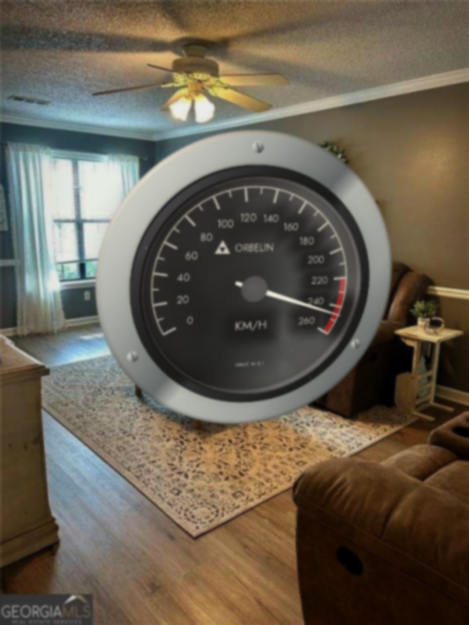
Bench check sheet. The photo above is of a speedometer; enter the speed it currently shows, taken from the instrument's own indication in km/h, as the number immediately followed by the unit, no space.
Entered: 245km/h
